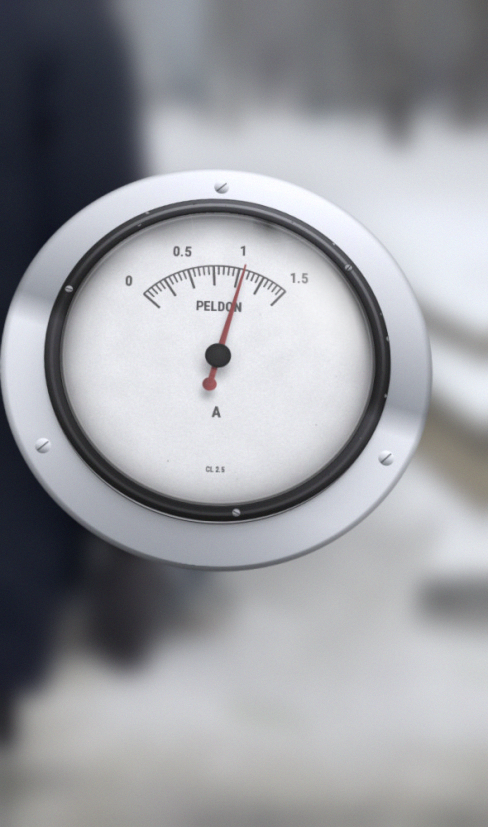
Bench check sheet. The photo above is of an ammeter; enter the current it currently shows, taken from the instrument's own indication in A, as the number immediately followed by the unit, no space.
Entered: 1.05A
